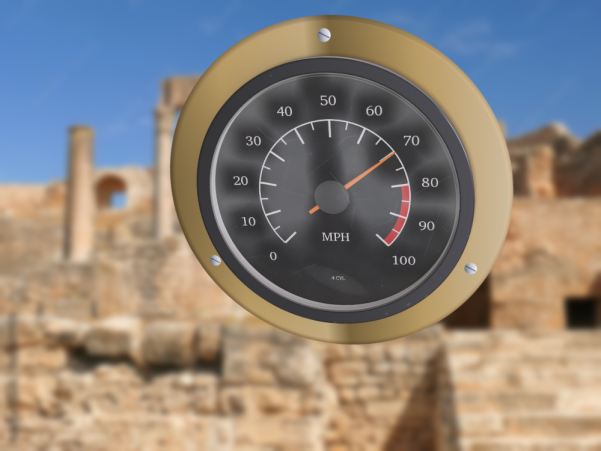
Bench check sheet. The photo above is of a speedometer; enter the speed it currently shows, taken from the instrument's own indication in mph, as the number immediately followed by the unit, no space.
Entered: 70mph
